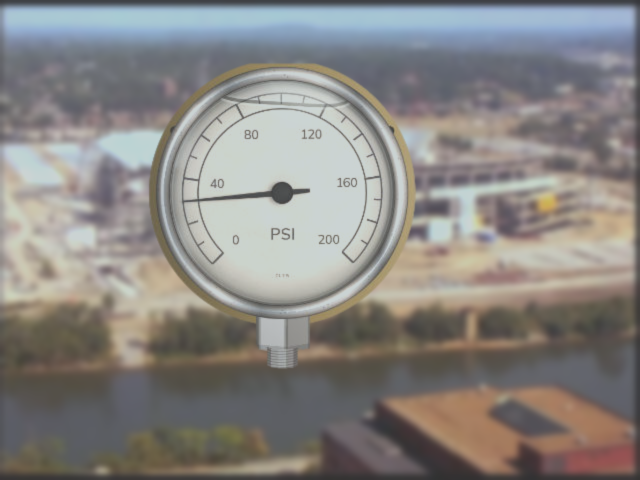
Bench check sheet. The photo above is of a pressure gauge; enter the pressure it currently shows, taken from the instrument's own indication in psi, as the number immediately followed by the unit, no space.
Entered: 30psi
